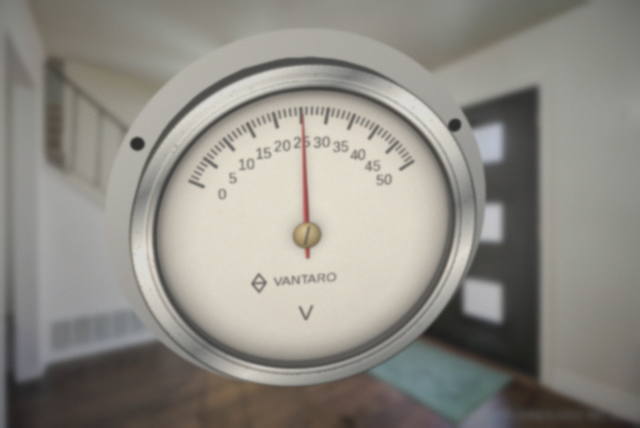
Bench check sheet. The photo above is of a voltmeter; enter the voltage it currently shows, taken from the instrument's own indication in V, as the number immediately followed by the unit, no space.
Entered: 25V
